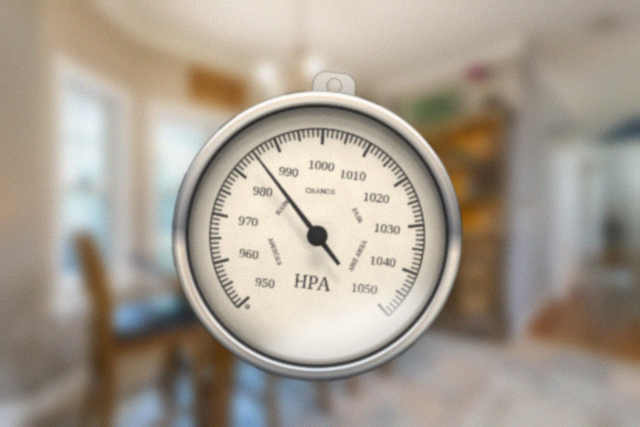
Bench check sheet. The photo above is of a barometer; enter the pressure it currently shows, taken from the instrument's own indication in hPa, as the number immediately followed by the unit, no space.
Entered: 985hPa
